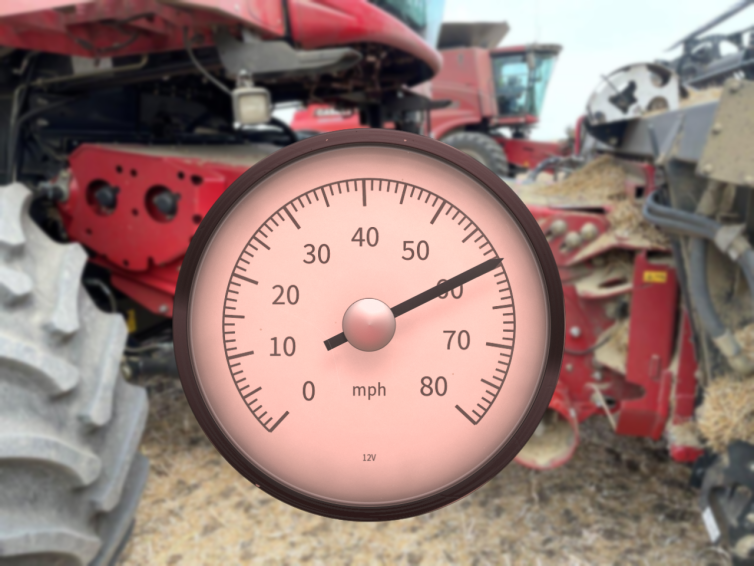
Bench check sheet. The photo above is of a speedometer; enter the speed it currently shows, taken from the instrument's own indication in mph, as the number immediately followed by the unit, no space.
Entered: 59.5mph
